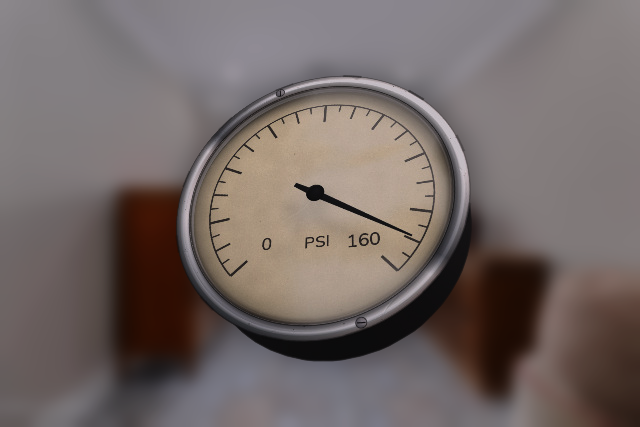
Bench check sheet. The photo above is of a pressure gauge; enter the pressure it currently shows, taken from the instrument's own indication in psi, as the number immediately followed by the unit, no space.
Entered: 150psi
